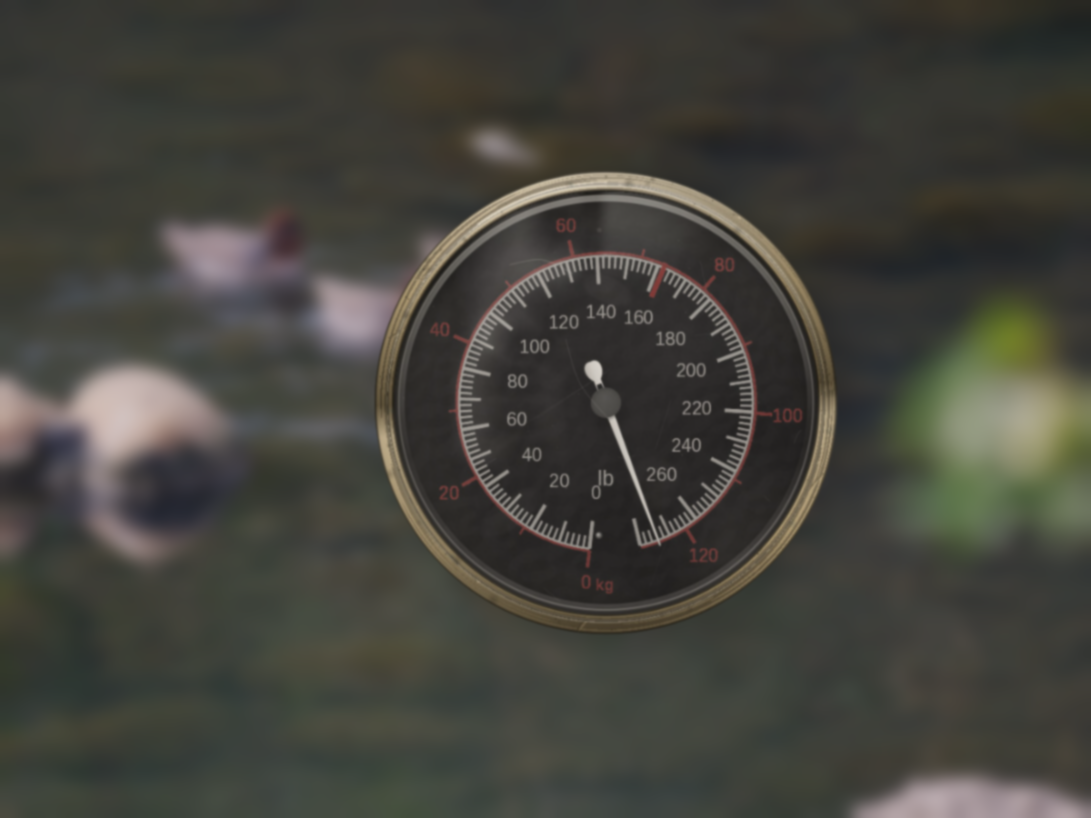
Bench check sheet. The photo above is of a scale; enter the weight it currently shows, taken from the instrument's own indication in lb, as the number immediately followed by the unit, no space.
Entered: 274lb
